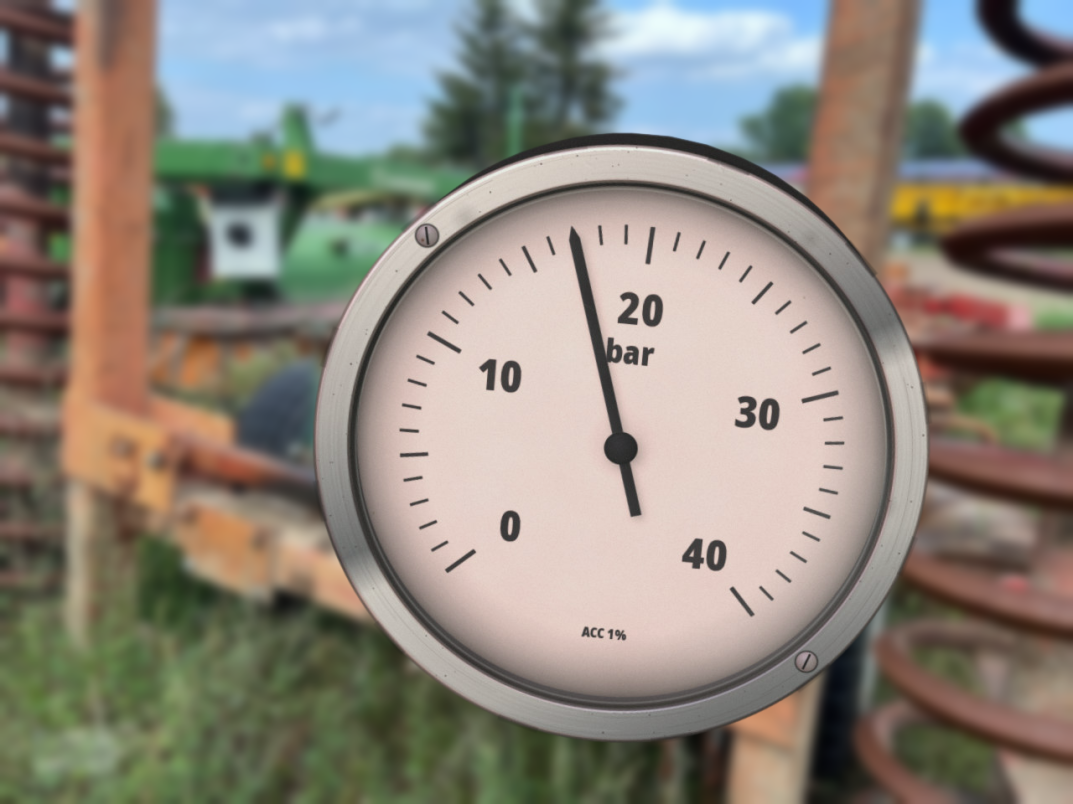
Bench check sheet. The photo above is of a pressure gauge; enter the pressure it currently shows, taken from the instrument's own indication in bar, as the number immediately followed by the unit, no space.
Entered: 17bar
